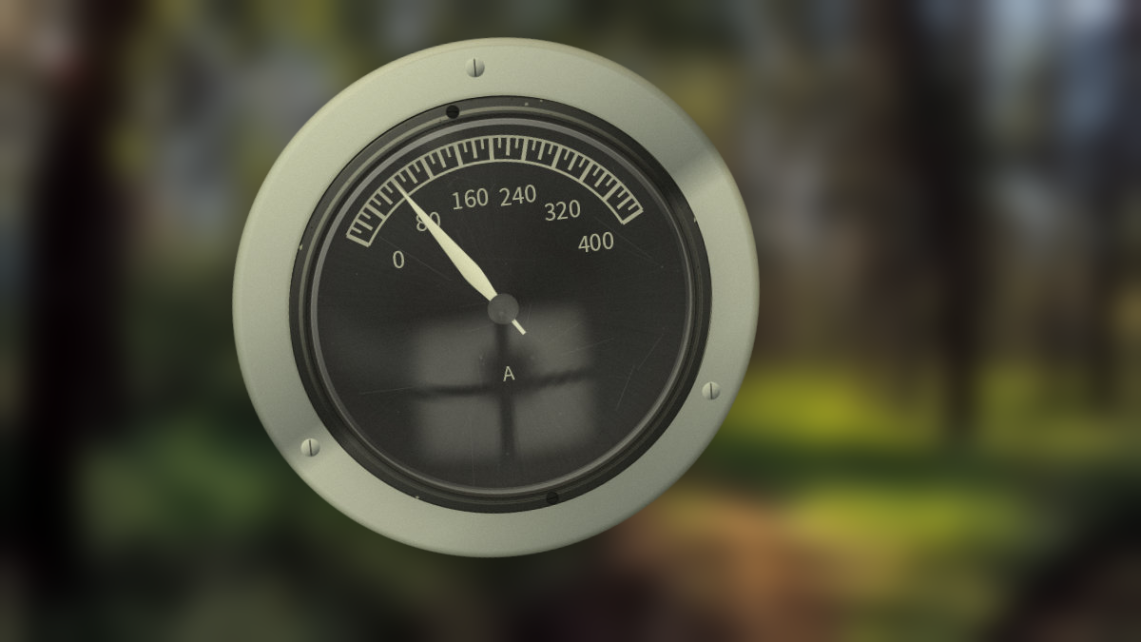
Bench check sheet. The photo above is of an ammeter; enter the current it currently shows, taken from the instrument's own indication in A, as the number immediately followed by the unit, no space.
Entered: 80A
